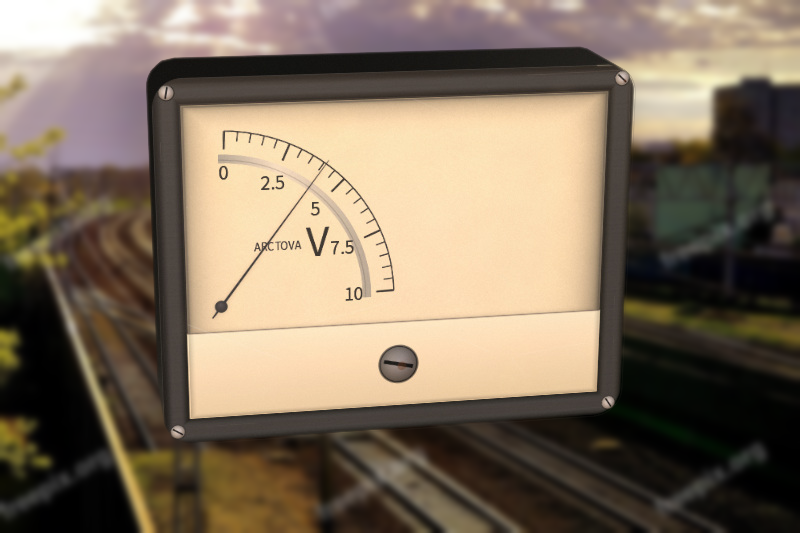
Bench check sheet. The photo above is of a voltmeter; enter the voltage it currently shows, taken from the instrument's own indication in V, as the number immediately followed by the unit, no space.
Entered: 4V
